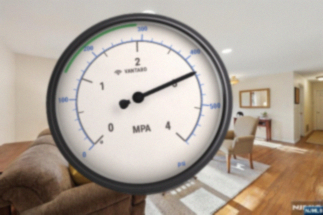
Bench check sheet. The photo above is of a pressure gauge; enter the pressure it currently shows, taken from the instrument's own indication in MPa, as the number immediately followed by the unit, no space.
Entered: 3MPa
